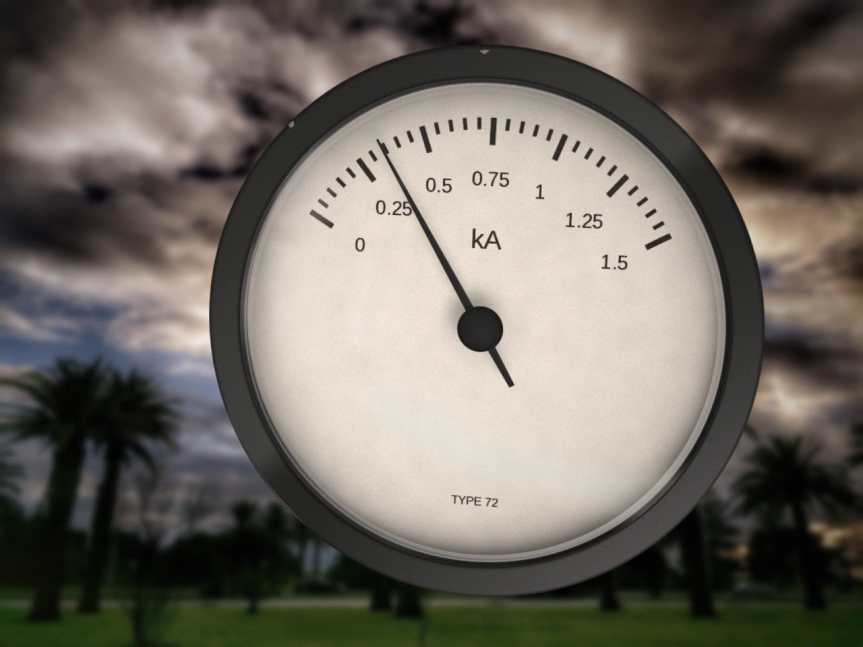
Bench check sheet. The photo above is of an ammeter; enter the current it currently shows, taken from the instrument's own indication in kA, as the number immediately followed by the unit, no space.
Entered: 0.35kA
